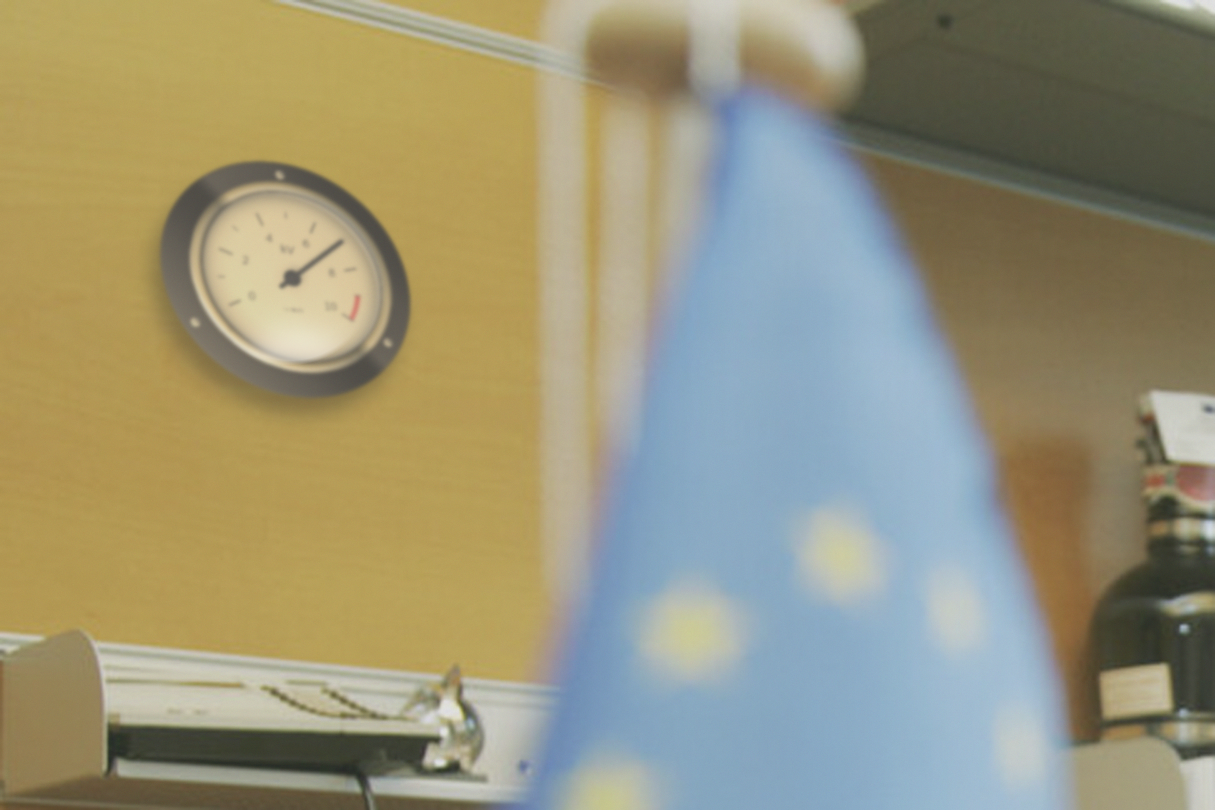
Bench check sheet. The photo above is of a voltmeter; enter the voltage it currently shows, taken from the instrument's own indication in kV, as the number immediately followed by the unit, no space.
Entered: 7kV
